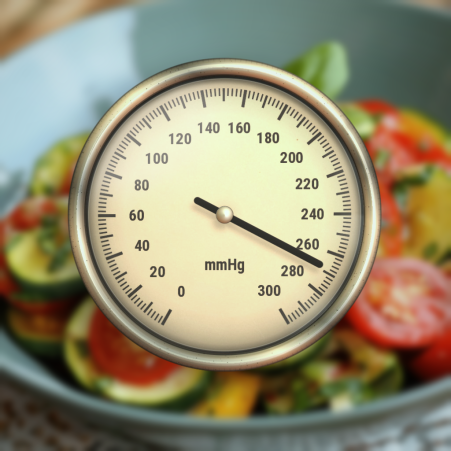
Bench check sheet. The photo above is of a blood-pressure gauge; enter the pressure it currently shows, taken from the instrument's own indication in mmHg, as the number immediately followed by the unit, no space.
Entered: 268mmHg
